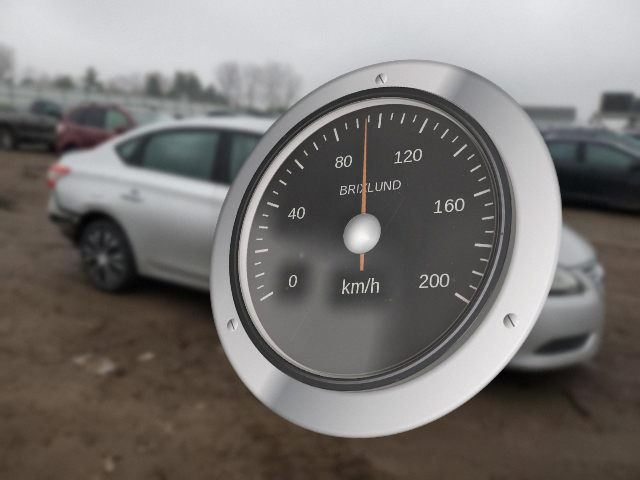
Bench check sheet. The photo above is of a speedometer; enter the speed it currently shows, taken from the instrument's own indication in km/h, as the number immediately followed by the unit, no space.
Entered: 95km/h
